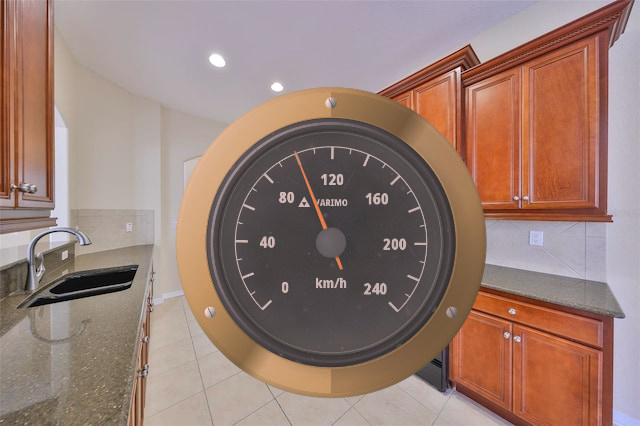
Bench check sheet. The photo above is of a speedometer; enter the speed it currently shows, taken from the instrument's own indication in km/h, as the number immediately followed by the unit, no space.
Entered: 100km/h
